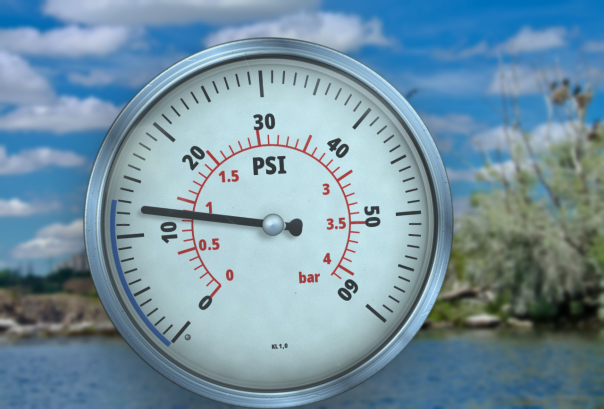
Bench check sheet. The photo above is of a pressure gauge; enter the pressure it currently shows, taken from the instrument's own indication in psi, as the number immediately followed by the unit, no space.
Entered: 12.5psi
